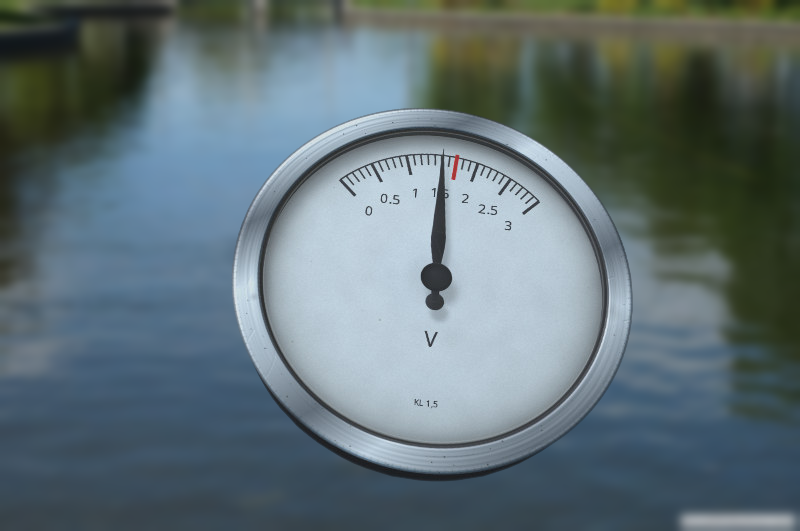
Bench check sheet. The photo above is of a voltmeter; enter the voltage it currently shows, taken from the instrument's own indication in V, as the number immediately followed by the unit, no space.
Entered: 1.5V
